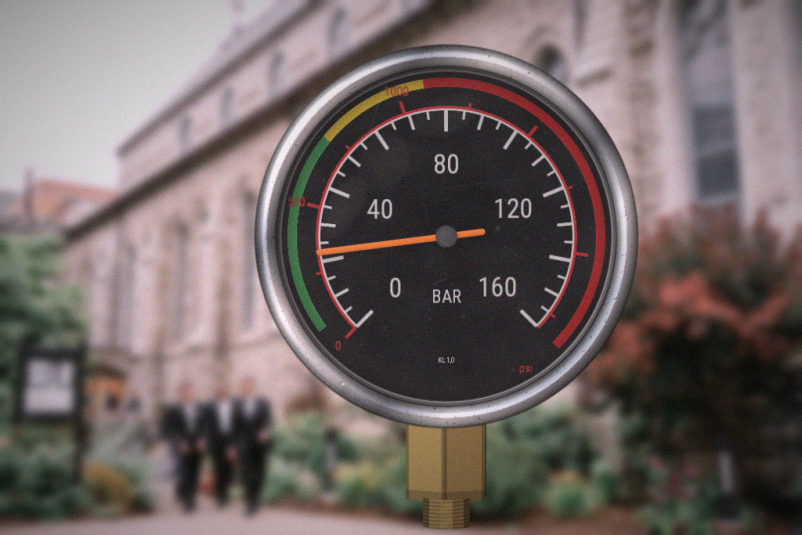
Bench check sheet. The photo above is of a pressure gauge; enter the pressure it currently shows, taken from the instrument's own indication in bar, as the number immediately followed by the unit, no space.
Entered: 22.5bar
